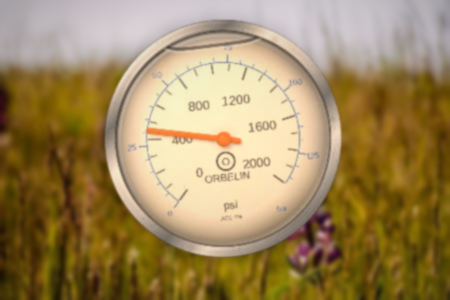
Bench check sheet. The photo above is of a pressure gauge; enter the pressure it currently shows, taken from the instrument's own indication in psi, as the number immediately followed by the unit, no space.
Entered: 450psi
